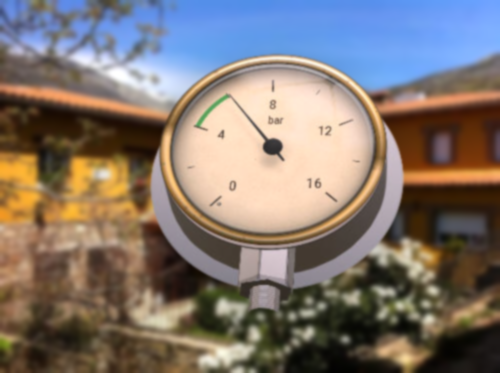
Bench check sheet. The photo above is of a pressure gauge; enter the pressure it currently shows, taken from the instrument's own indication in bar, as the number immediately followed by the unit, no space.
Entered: 6bar
